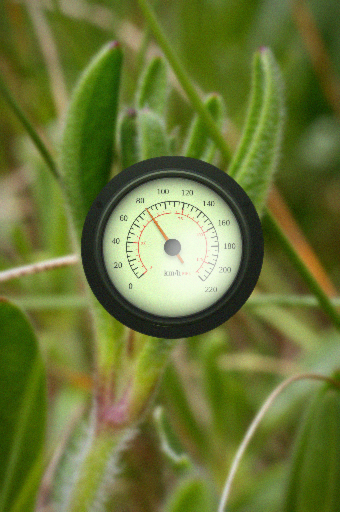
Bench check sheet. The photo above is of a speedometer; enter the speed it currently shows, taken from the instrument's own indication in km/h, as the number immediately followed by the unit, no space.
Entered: 80km/h
